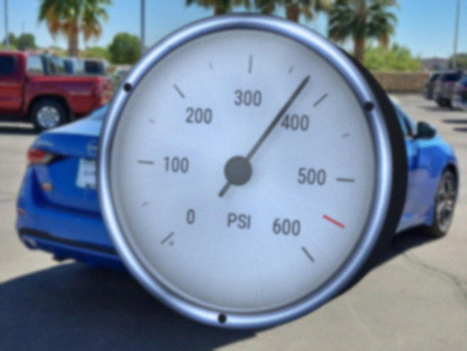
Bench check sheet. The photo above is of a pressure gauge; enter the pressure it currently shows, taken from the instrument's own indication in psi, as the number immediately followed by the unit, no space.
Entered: 375psi
